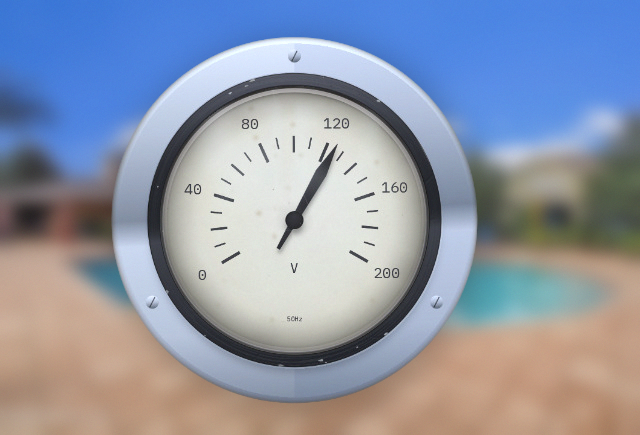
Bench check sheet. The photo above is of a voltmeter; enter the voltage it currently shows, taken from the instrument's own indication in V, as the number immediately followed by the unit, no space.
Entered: 125V
